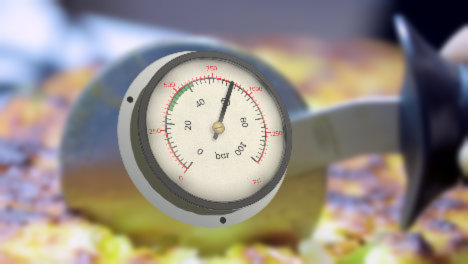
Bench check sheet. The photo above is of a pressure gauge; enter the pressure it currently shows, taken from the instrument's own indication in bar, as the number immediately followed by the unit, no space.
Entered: 60bar
